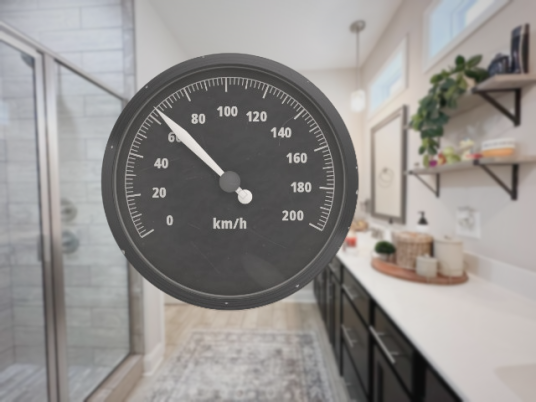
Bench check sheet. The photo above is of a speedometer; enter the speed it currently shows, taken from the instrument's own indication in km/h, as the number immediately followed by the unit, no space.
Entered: 64km/h
